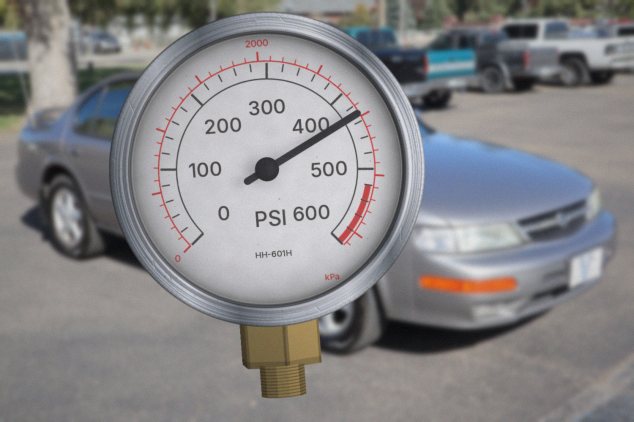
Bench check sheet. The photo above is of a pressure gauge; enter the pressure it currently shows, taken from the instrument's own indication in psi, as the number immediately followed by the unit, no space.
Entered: 430psi
